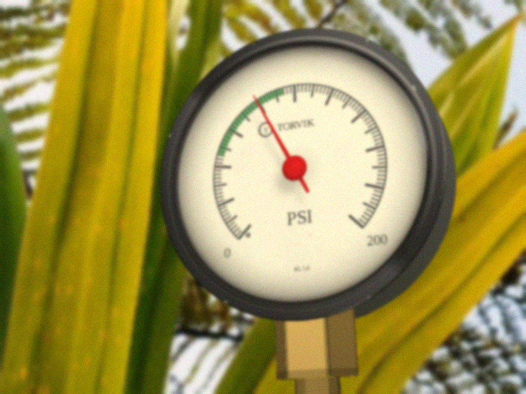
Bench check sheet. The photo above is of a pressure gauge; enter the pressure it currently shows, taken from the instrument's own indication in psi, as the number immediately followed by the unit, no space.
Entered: 80psi
